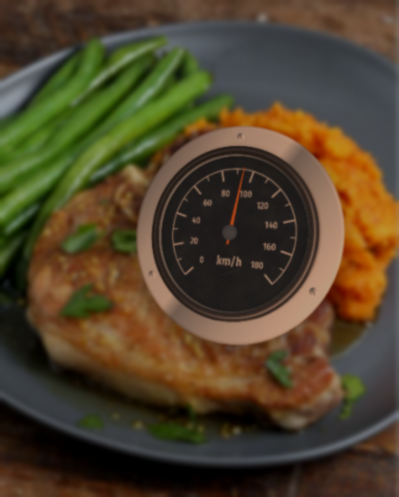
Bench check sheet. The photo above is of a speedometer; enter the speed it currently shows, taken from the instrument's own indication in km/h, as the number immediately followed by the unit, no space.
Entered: 95km/h
